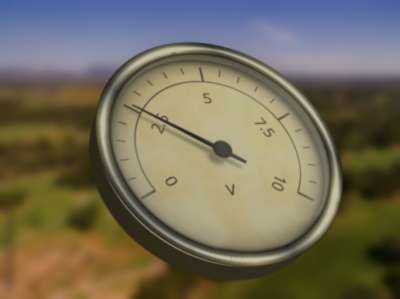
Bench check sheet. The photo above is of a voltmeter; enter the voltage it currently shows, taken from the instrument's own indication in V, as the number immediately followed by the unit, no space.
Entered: 2.5V
